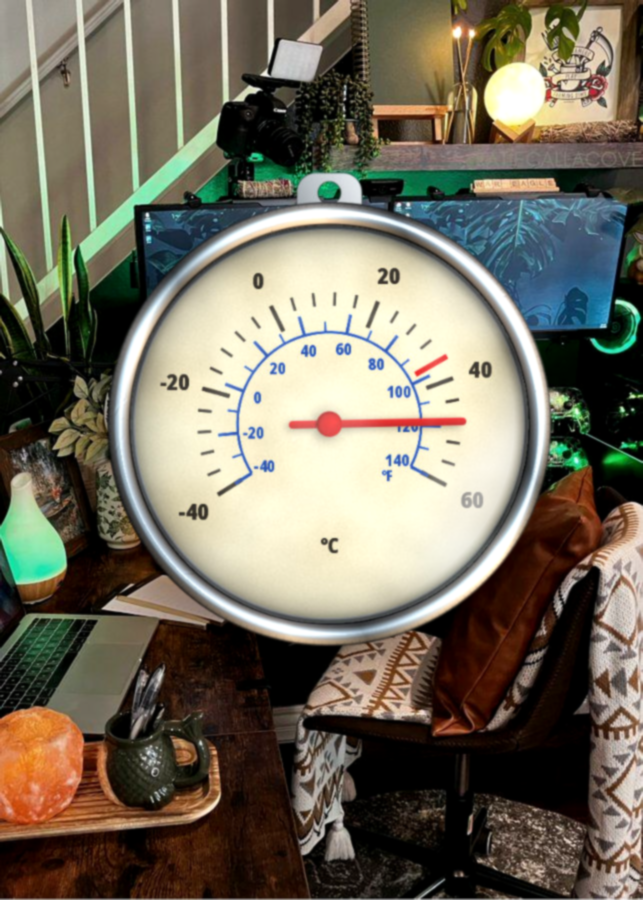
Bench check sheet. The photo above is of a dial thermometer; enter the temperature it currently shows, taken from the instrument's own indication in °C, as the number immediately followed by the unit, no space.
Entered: 48°C
